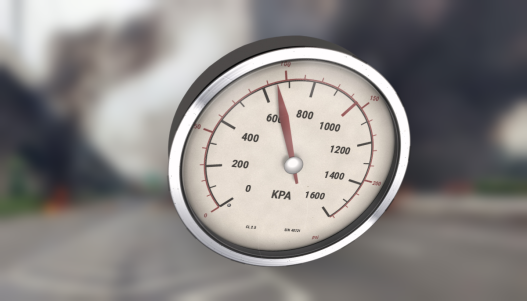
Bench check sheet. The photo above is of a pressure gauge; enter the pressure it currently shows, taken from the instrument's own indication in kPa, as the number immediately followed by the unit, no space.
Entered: 650kPa
